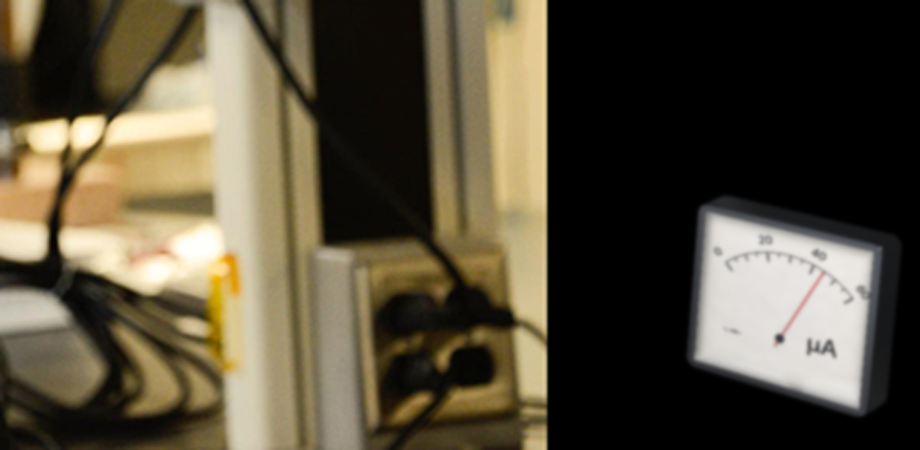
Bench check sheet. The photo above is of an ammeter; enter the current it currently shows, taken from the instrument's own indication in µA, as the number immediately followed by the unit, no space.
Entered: 45µA
